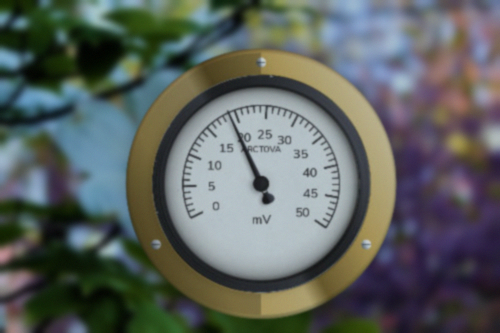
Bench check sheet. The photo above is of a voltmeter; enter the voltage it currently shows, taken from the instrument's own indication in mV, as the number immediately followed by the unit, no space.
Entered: 19mV
